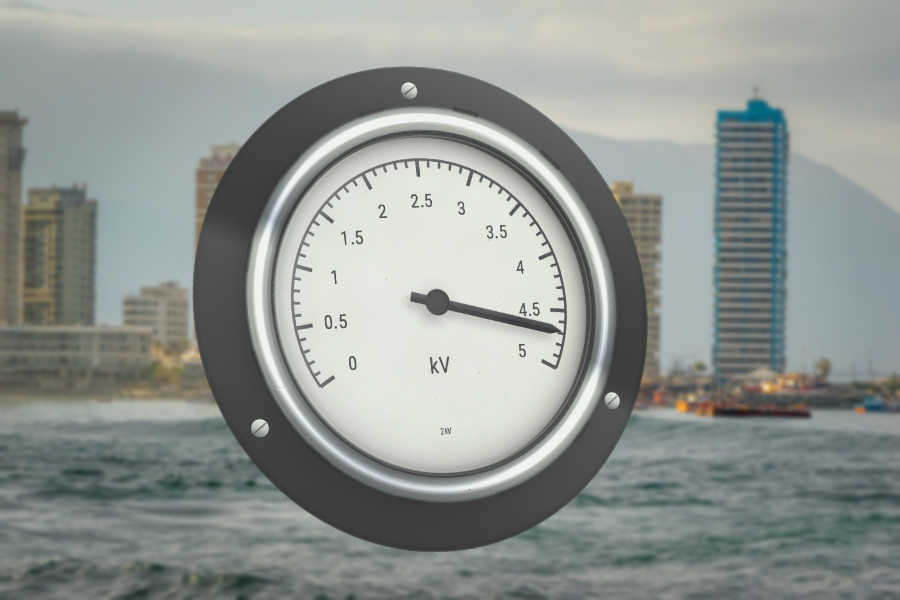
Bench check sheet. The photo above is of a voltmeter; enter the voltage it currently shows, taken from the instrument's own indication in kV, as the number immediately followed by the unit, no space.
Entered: 4.7kV
